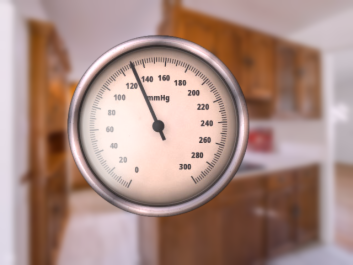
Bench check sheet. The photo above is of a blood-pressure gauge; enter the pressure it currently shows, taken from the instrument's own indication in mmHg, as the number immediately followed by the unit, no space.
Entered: 130mmHg
